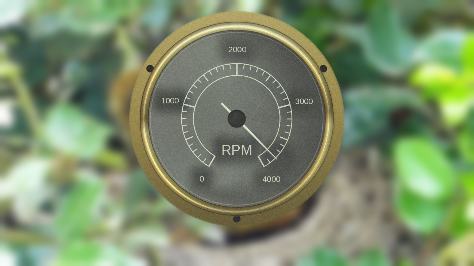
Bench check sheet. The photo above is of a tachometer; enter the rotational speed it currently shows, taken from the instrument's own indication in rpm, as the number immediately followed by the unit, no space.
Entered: 3800rpm
